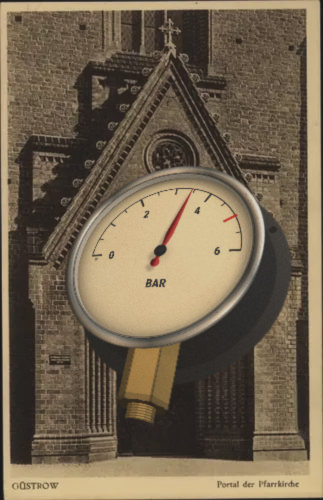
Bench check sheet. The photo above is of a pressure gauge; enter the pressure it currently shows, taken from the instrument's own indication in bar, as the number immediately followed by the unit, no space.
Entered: 3.5bar
